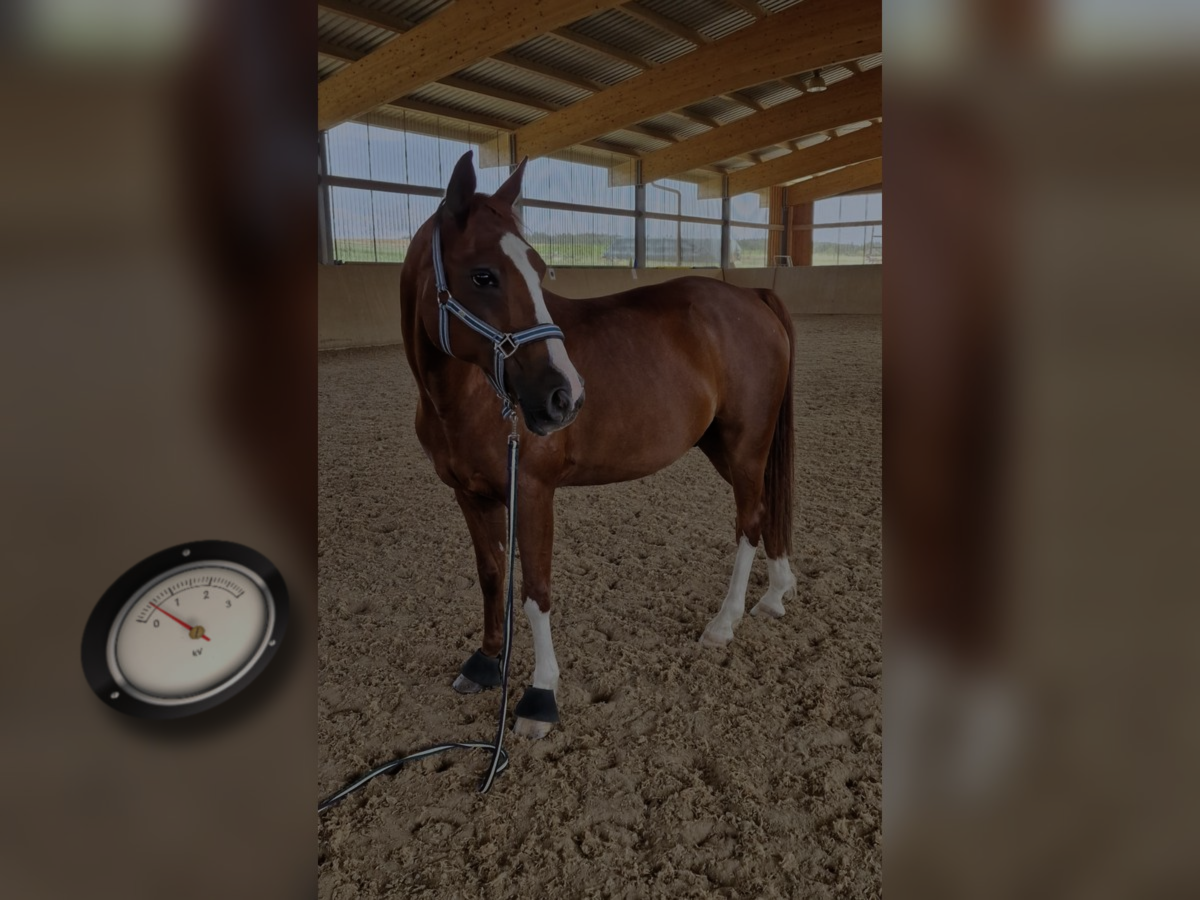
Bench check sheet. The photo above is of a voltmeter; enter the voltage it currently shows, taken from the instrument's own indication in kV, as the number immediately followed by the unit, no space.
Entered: 0.5kV
